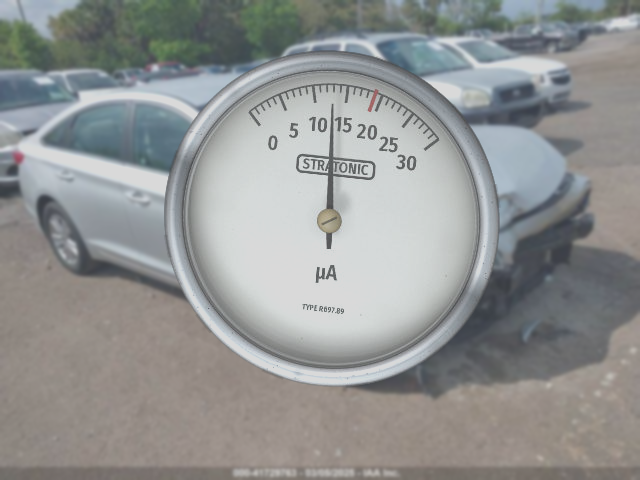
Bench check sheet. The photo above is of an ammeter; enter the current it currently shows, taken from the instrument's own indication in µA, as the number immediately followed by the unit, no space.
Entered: 13µA
